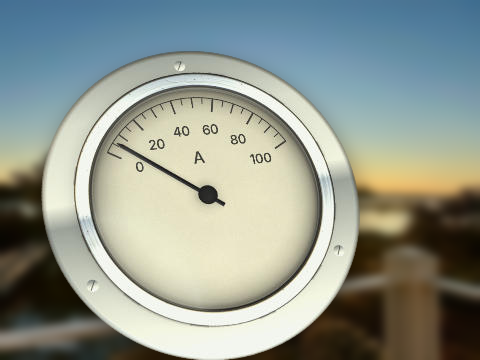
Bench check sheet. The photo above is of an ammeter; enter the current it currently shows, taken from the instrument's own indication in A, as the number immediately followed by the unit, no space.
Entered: 5A
